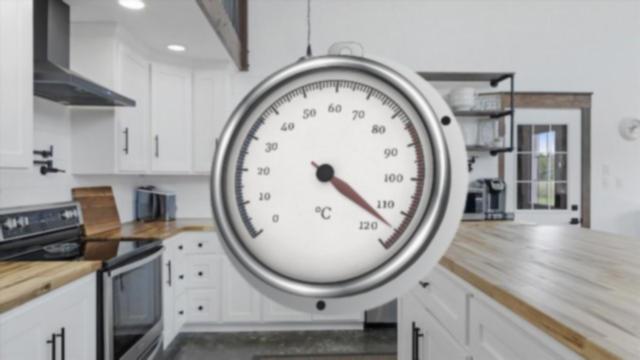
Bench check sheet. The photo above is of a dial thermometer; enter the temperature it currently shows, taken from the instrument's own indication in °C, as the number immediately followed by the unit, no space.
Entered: 115°C
